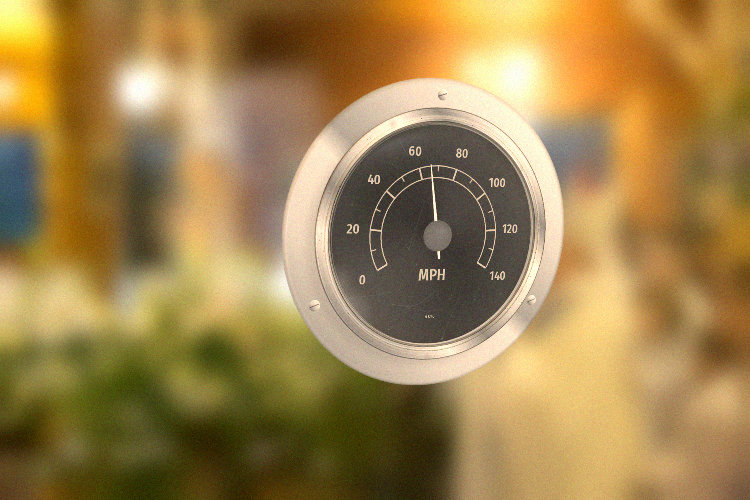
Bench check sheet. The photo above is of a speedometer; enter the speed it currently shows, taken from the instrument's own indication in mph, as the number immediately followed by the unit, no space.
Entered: 65mph
